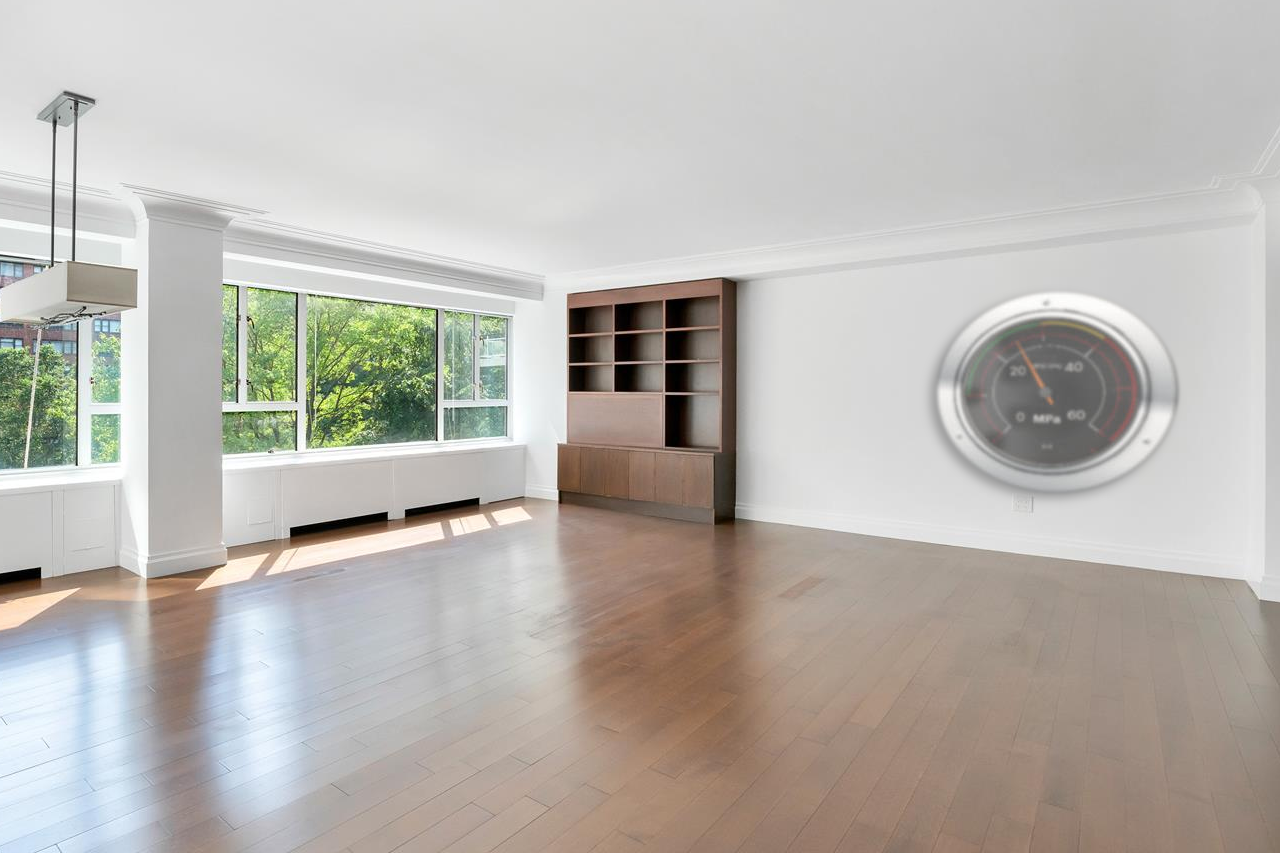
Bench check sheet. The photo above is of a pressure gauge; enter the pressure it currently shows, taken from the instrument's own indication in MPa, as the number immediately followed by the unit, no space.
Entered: 25MPa
